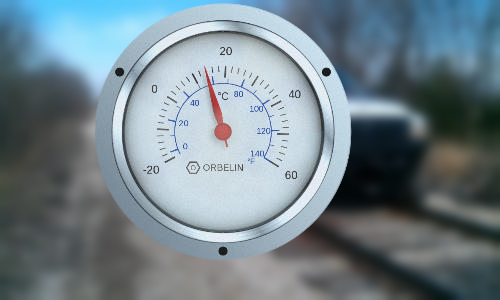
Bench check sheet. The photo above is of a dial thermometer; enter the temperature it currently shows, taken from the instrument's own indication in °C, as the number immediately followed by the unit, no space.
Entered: 14°C
